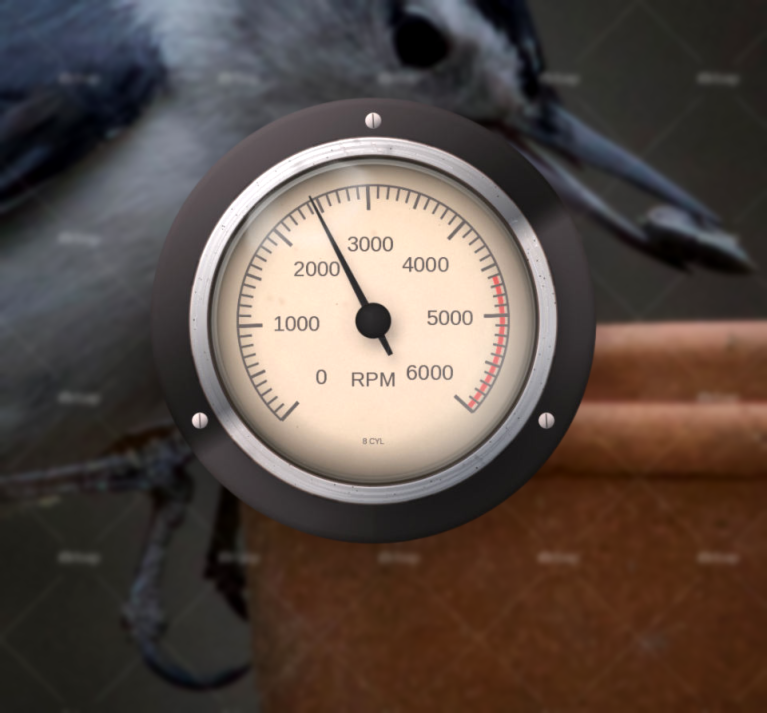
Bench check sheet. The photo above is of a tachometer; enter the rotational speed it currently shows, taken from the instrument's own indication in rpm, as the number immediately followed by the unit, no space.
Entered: 2450rpm
